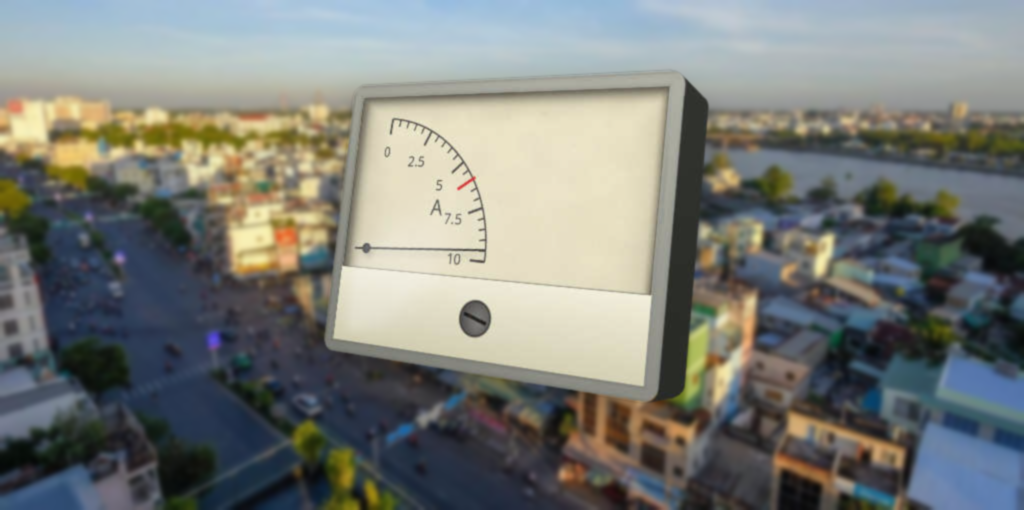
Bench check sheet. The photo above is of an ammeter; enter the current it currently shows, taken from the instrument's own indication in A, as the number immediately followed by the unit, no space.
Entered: 9.5A
